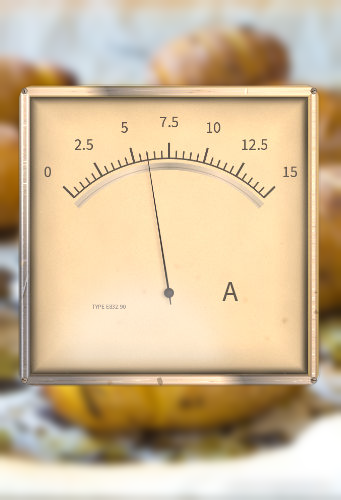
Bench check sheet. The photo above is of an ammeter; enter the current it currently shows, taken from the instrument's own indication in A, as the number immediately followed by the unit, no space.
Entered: 6A
